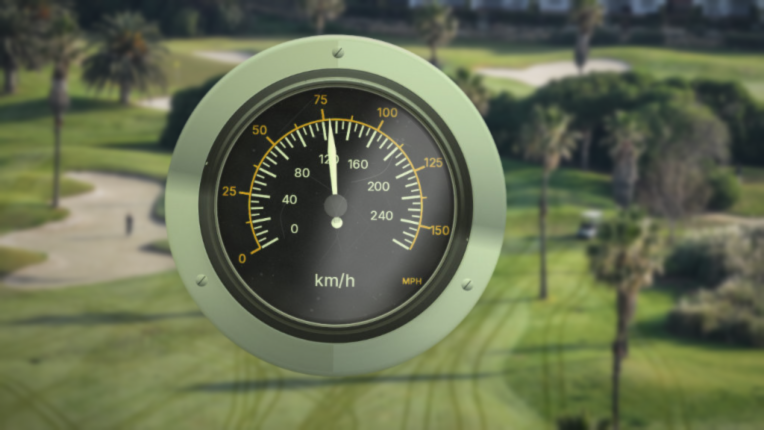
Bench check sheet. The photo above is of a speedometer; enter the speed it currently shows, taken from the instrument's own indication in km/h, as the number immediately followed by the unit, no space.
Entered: 125km/h
